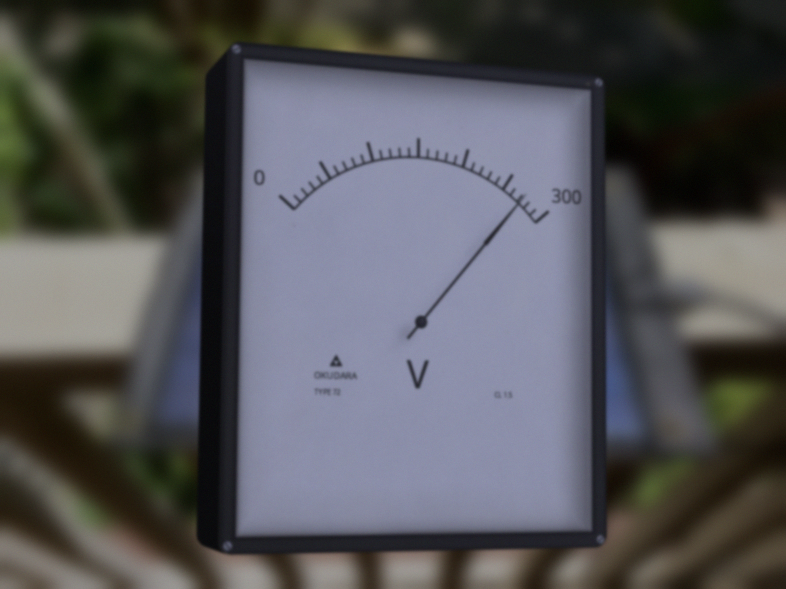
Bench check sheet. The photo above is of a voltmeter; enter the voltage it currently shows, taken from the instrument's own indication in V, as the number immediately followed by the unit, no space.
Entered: 270V
